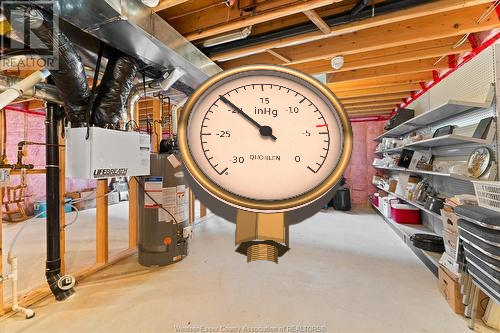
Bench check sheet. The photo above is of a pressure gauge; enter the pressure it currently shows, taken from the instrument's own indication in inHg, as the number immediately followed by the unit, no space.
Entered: -20inHg
